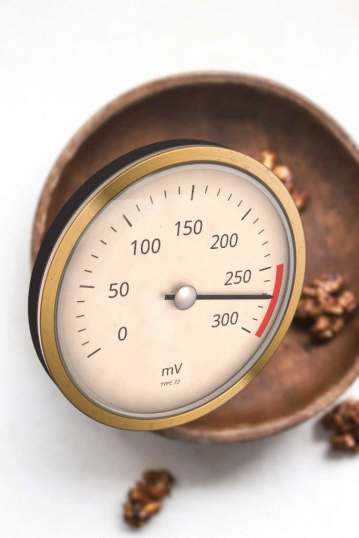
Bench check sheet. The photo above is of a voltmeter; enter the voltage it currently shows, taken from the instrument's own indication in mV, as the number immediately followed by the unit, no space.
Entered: 270mV
